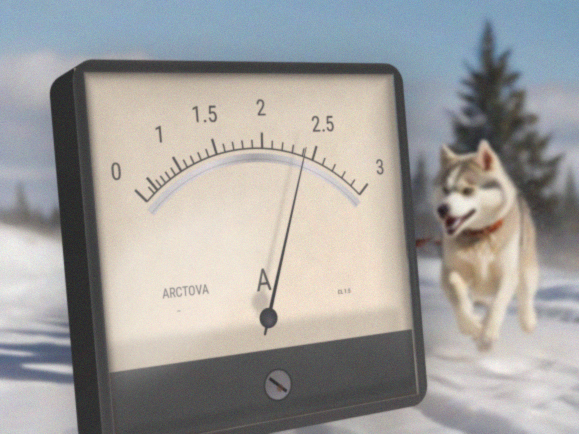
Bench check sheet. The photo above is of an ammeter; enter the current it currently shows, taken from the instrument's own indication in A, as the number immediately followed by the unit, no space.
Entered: 2.4A
